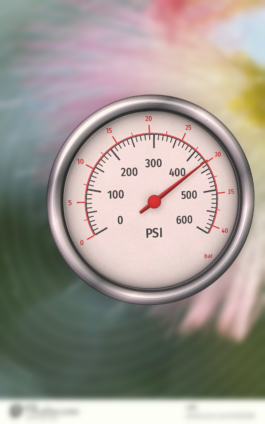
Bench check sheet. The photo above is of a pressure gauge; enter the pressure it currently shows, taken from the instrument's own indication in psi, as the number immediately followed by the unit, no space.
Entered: 430psi
